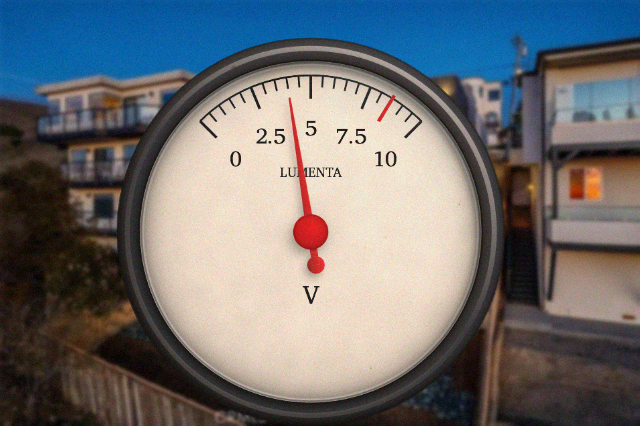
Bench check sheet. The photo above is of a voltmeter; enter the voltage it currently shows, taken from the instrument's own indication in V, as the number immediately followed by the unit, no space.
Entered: 4V
